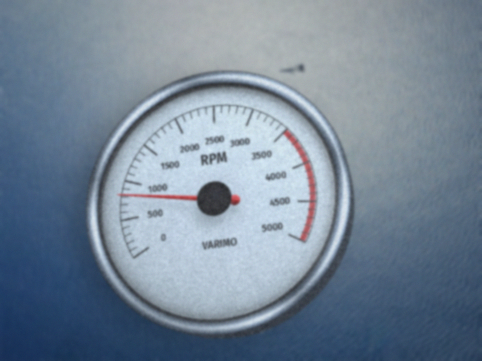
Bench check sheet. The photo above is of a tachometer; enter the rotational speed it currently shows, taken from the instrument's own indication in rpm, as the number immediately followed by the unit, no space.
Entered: 800rpm
